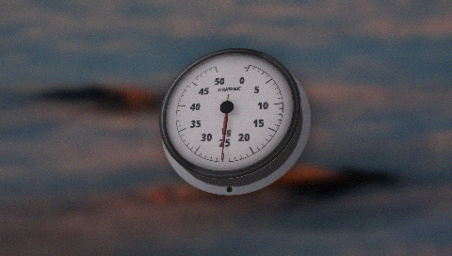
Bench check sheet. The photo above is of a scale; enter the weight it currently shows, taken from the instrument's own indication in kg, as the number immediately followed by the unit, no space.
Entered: 25kg
